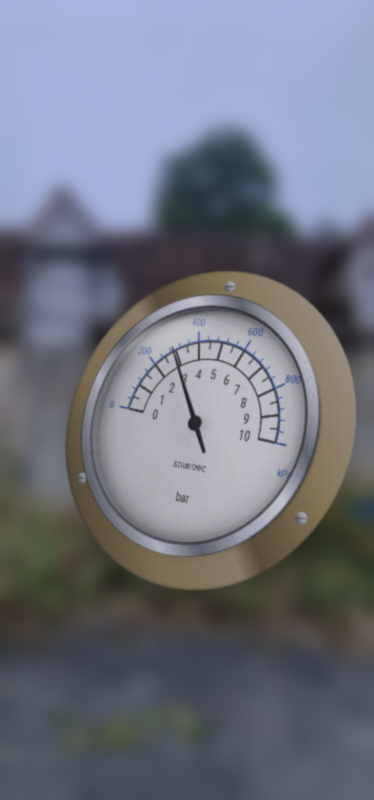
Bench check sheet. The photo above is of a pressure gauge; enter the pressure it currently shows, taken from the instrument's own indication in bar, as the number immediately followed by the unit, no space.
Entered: 3bar
